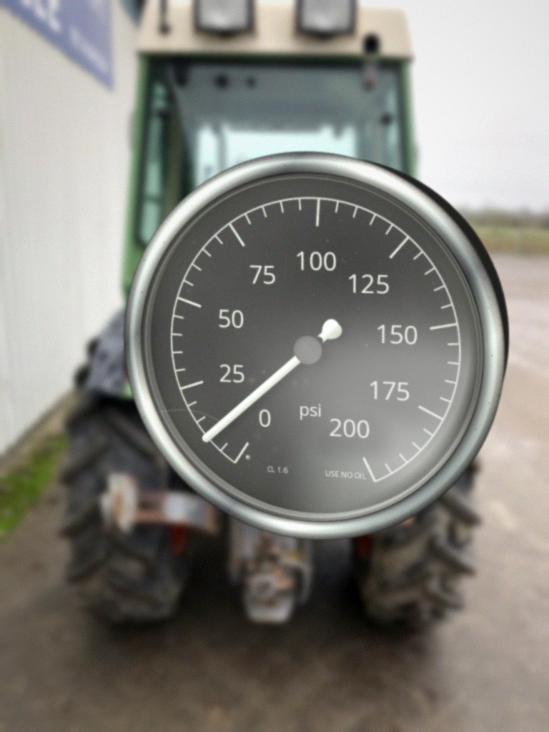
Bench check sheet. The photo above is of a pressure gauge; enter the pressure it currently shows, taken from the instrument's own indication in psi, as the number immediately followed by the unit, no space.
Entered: 10psi
